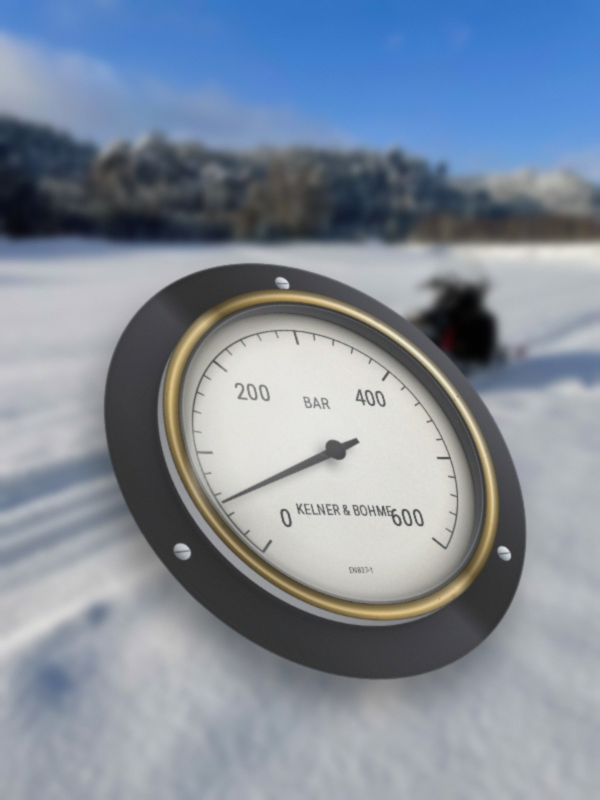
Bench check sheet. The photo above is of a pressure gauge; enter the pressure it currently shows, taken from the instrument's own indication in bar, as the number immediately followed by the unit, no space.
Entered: 50bar
